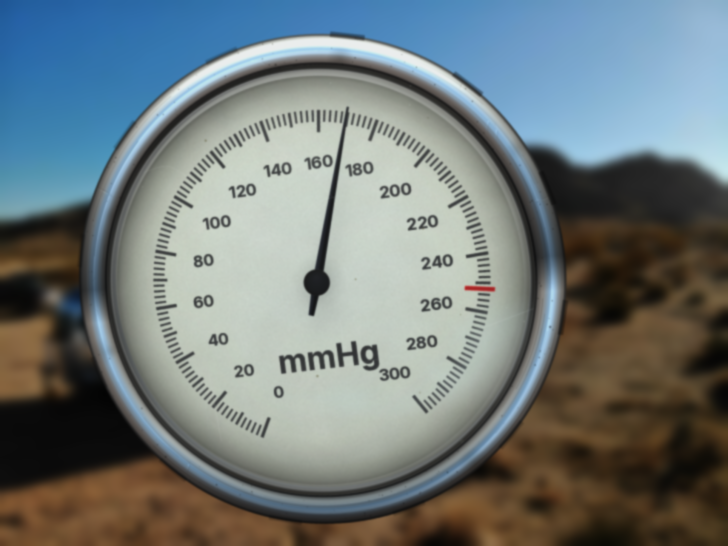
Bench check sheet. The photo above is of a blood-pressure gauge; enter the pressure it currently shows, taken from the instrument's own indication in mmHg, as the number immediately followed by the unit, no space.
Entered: 170mmHg
